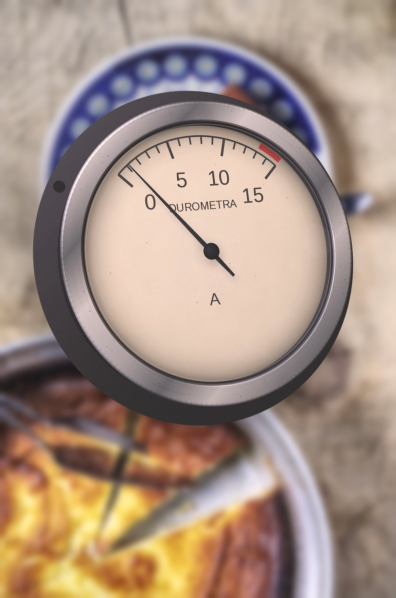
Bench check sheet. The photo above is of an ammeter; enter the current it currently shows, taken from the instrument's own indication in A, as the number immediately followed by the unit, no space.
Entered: 1A
